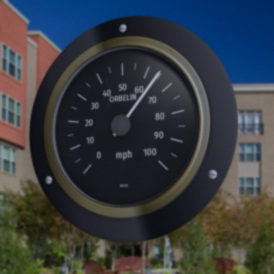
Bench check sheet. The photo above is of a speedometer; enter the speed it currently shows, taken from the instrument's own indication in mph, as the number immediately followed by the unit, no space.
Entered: 65mph
